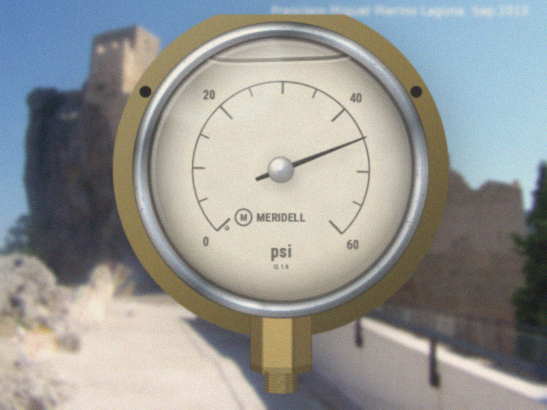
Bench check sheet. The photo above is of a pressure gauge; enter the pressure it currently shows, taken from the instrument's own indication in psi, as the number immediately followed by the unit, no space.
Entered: 45psi
